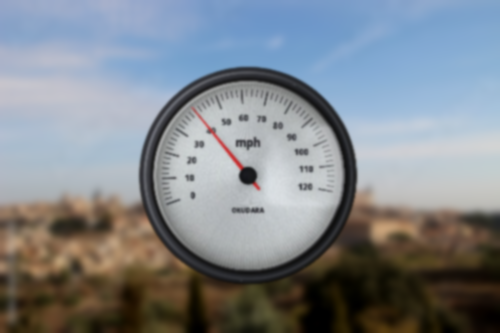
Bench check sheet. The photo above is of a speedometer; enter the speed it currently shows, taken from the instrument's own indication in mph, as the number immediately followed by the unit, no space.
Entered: 40mph
